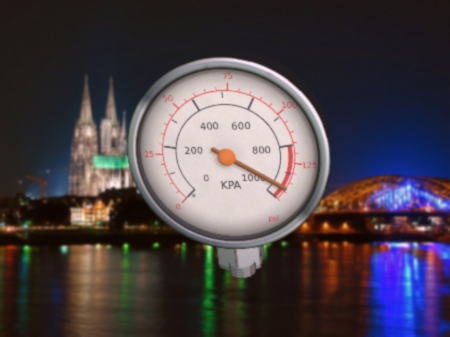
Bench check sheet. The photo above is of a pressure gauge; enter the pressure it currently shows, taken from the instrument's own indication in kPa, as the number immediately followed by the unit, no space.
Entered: 950kPa
